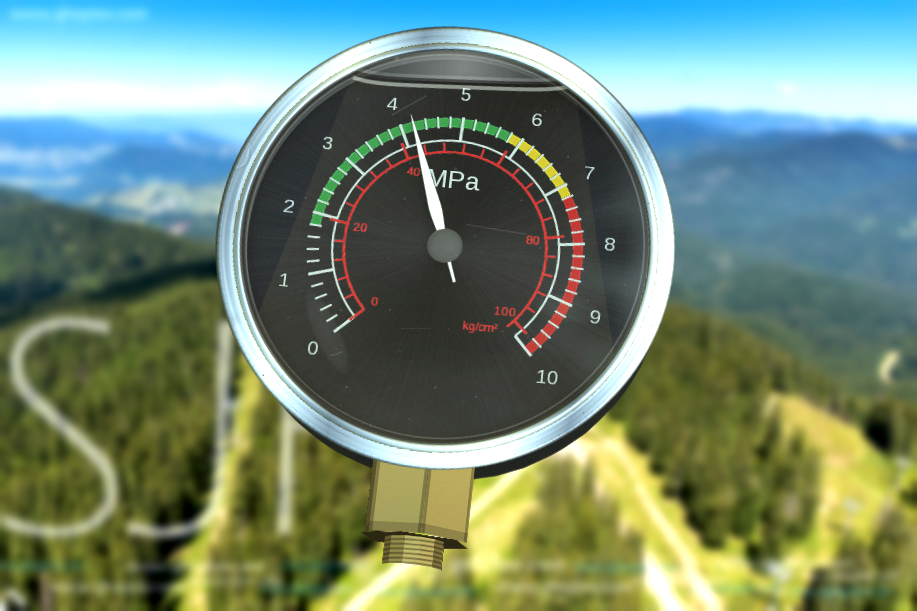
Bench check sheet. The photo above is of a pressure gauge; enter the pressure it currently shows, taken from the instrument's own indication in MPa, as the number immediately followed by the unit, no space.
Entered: 4.2MPa
